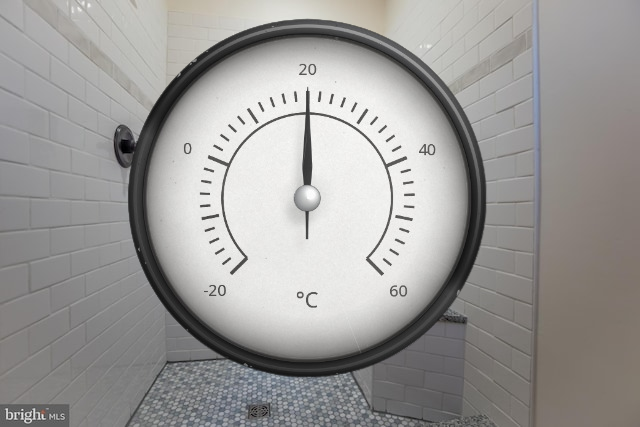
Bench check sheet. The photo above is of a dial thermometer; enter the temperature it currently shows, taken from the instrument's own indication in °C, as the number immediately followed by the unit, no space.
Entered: 20°C
